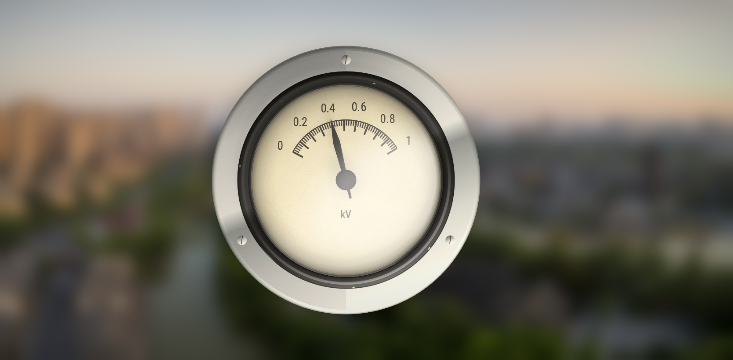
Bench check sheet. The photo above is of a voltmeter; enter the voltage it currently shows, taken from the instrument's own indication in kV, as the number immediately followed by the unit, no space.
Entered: 0.4kV
